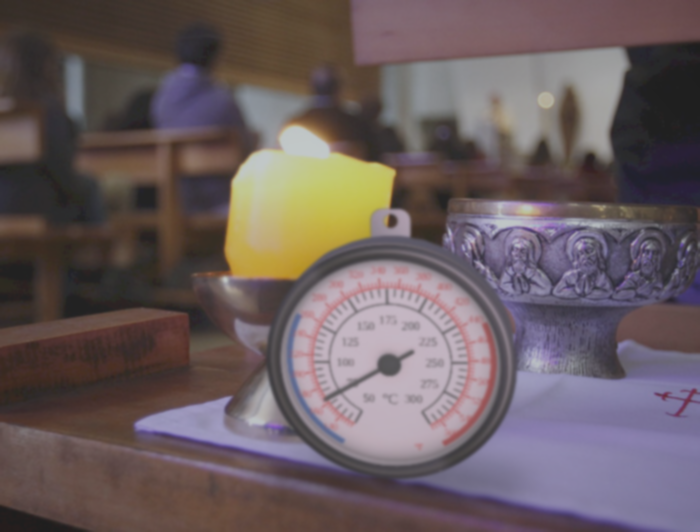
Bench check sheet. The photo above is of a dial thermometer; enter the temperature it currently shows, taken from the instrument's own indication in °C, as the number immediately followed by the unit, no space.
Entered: 75°C
